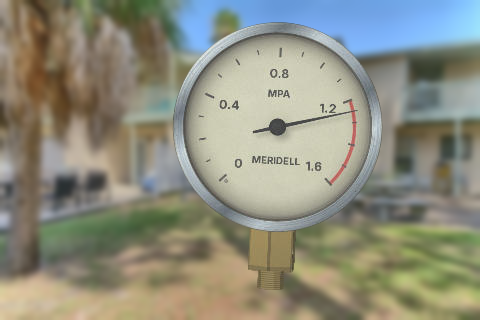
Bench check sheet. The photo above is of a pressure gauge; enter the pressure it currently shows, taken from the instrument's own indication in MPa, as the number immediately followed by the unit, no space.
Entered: 1.25MPa
